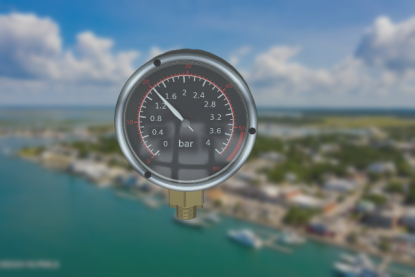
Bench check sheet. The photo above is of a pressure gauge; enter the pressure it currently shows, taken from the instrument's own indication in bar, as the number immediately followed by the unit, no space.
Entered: 1.4bar
